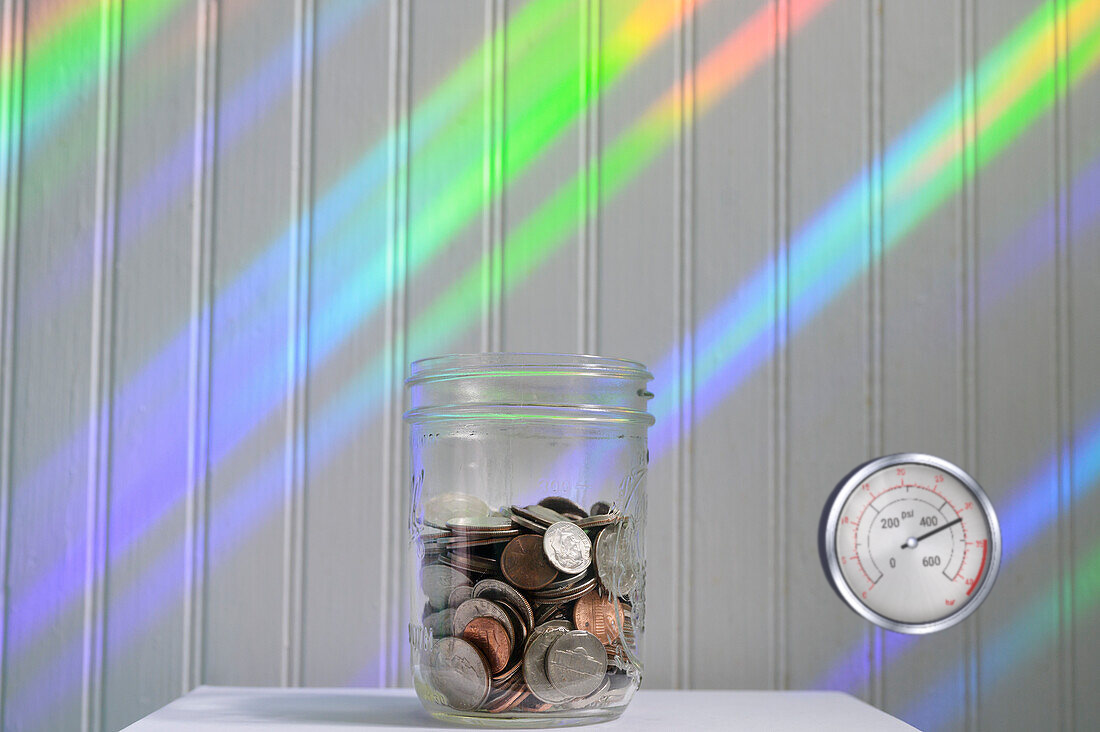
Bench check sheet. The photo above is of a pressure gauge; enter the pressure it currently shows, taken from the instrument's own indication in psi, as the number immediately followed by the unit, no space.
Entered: 450psi
